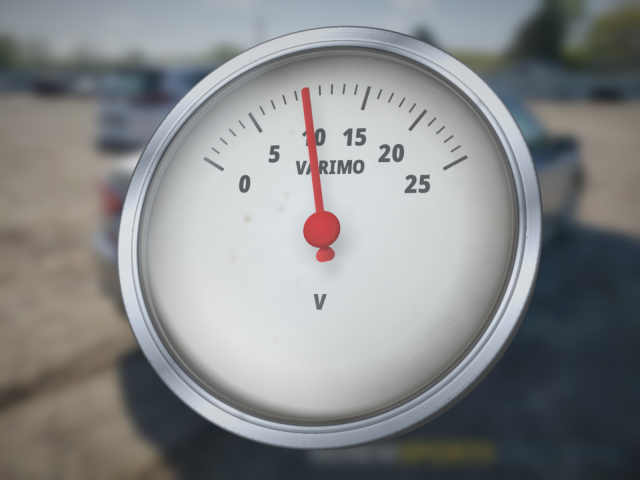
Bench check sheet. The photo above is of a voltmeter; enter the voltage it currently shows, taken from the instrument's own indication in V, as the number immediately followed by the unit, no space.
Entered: 10V
